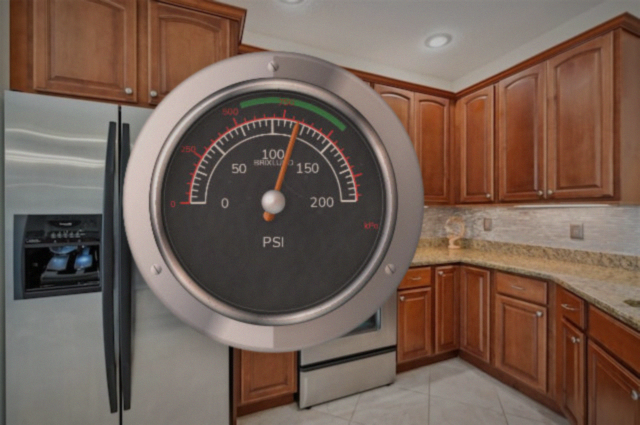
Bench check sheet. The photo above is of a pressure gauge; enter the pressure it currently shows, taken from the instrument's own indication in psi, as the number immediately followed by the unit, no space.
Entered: 120psi
